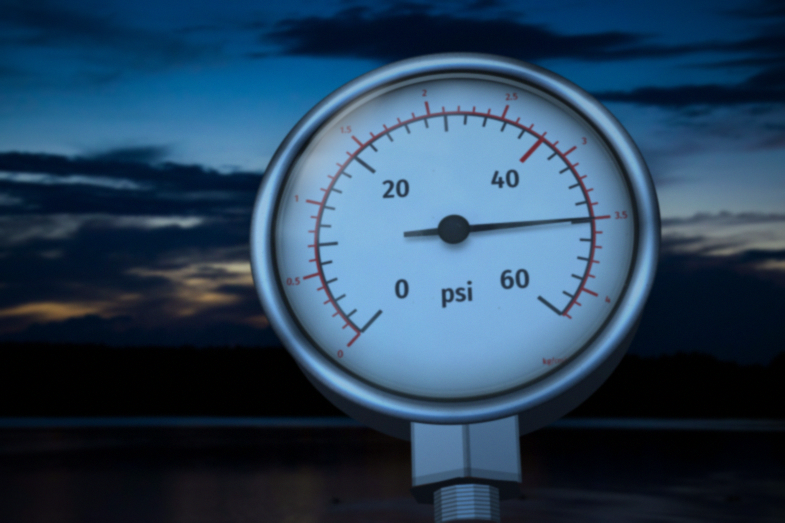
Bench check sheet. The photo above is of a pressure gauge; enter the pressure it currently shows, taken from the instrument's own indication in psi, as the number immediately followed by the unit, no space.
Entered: 50psi
